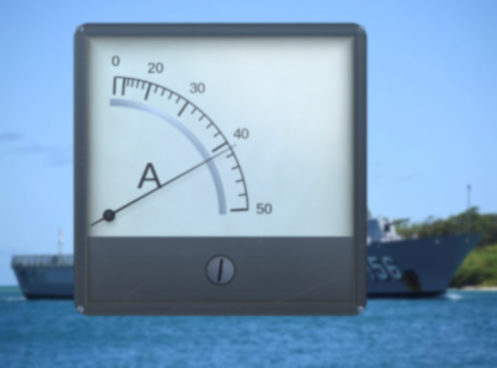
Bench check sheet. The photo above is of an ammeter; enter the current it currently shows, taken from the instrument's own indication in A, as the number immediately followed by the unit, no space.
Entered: 41A
